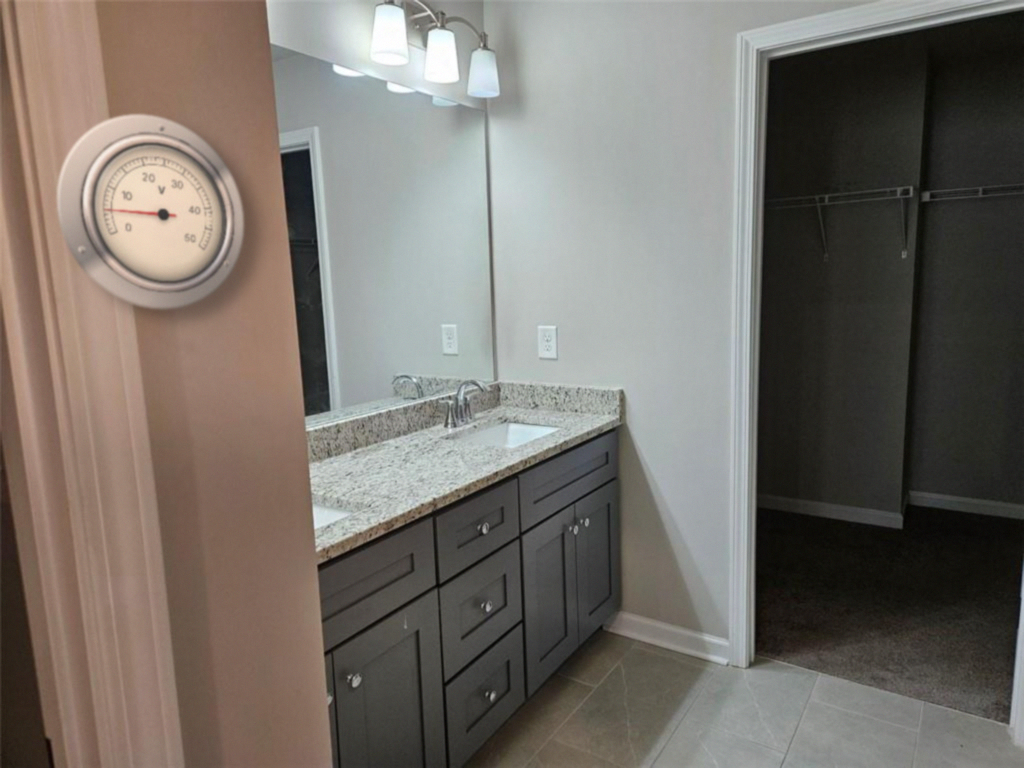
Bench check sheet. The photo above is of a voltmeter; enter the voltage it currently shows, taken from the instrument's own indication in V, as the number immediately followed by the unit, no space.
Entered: 5V
